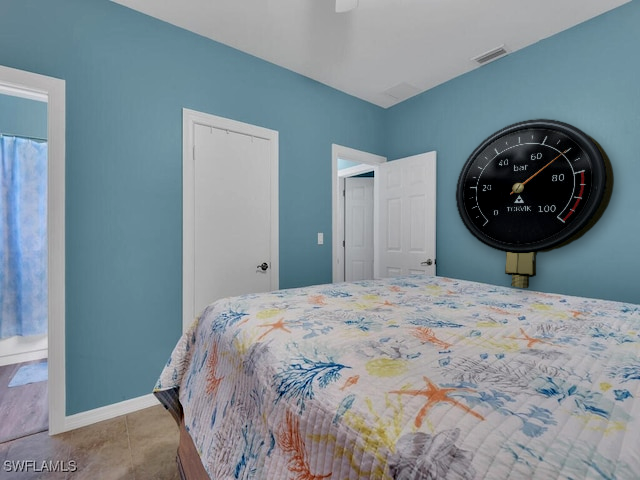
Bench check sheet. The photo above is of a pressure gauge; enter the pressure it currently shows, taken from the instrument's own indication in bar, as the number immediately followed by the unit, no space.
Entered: 70bar
